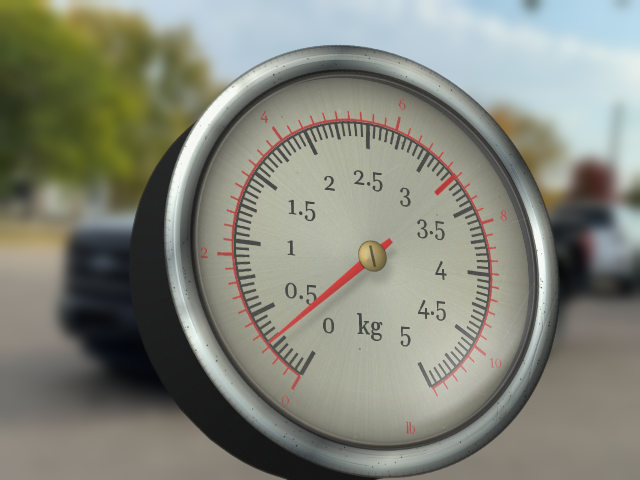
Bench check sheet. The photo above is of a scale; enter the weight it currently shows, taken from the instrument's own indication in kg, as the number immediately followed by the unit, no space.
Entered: 0.3kg
